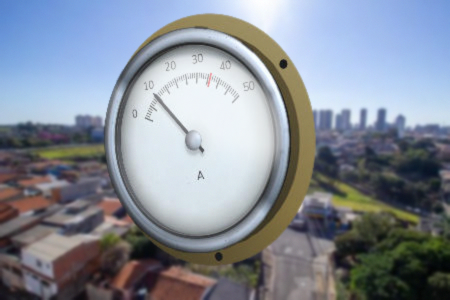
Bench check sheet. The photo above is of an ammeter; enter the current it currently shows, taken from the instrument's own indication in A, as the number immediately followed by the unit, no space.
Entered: 10A
